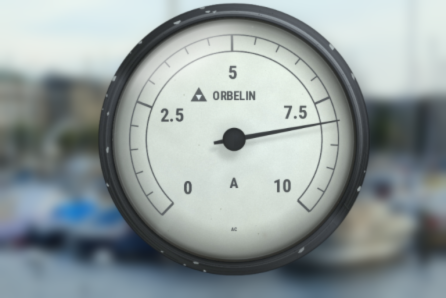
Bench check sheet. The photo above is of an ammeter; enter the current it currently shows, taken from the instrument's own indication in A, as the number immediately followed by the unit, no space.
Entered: 8A
